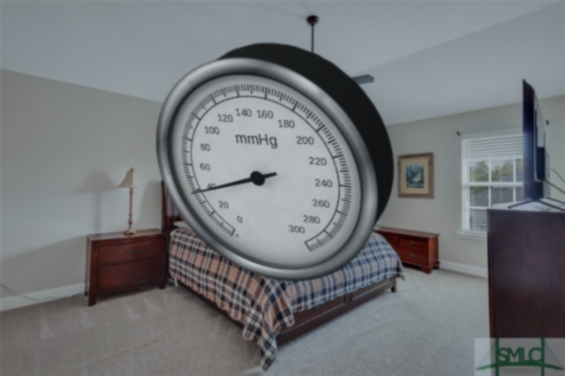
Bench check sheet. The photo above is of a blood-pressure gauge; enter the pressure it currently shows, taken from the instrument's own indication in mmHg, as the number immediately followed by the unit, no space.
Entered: 40mmHg
